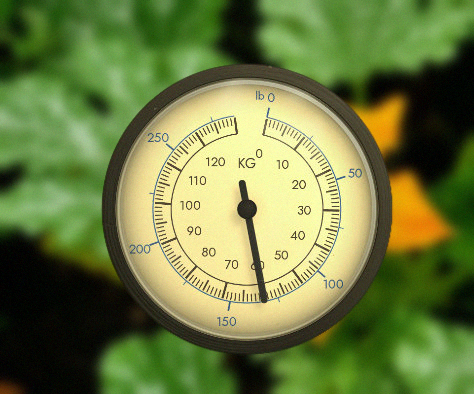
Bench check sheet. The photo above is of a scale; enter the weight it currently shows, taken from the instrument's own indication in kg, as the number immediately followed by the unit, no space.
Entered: 60kg
